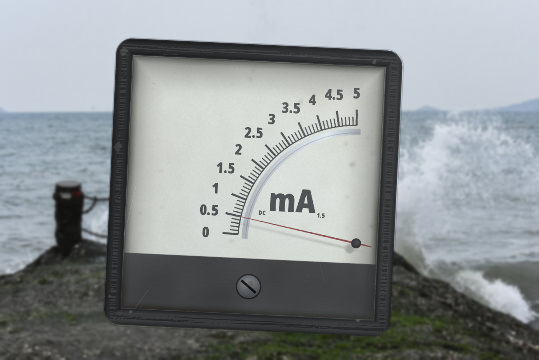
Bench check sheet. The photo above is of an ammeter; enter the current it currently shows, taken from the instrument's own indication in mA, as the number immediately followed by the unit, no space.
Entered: 0.5mA
